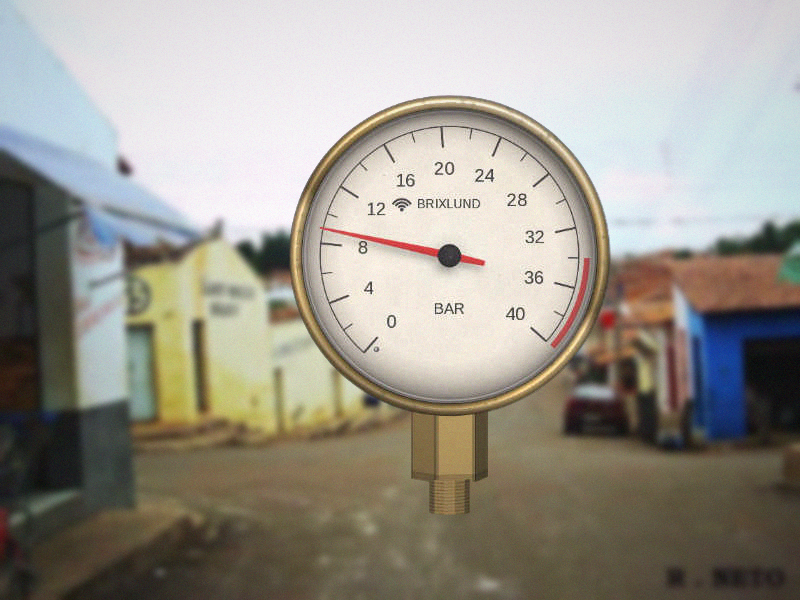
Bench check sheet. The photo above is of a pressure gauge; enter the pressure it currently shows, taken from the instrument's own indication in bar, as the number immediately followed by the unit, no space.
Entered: 9bar
